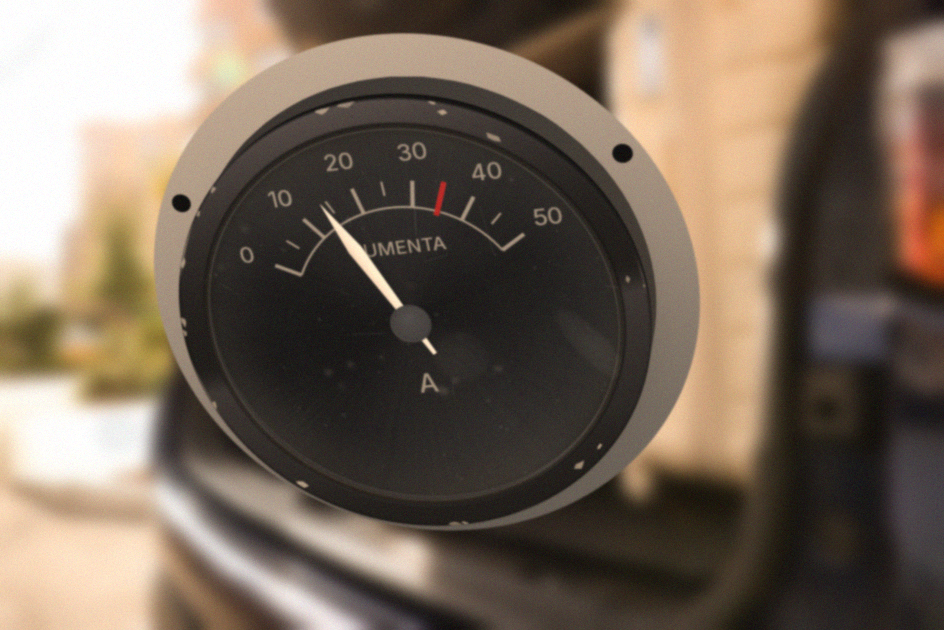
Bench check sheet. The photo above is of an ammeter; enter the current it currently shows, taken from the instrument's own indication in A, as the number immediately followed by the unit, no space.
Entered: 15A
